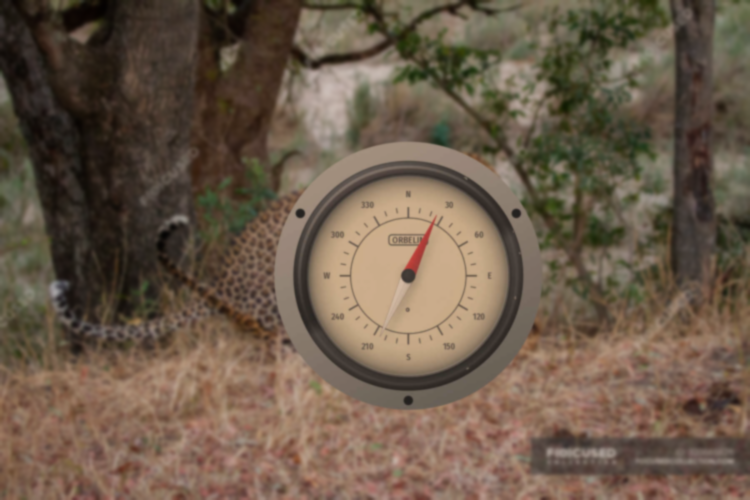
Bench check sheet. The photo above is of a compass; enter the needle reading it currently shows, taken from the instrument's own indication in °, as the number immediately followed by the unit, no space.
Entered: 25°
